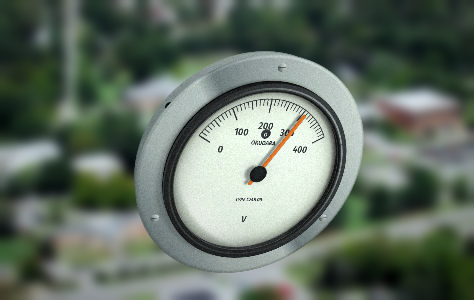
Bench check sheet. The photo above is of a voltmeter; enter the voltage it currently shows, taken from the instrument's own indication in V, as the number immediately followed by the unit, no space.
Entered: 300V
